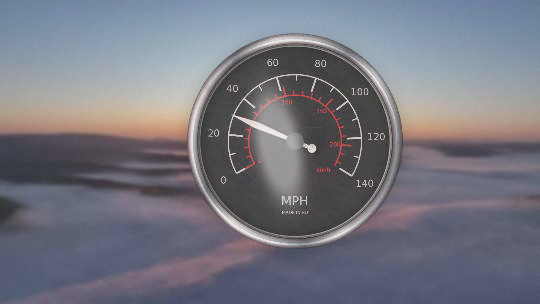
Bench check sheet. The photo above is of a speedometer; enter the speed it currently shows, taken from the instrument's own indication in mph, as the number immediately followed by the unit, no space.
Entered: 30mph
